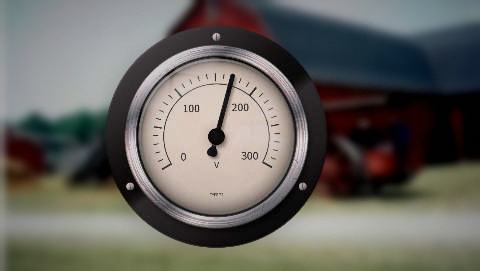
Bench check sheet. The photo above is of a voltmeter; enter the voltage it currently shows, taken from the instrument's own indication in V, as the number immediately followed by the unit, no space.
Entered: 170V
